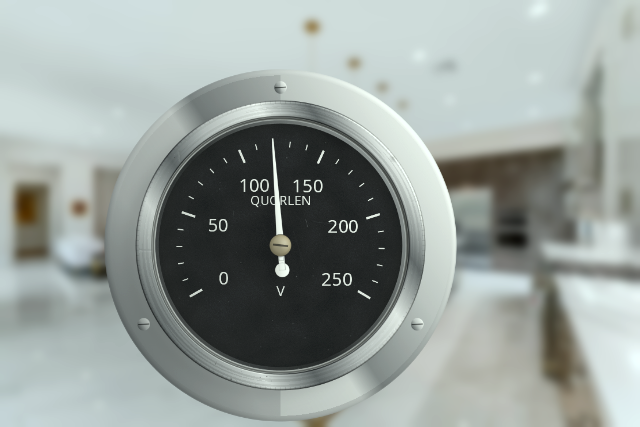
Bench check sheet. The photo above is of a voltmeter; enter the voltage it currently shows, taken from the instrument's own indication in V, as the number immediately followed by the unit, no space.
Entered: 120V
